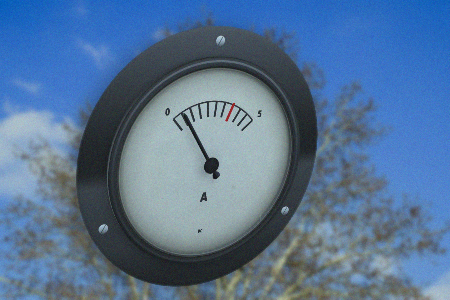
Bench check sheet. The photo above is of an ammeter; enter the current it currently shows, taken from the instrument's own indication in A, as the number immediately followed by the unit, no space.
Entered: 0.5A
